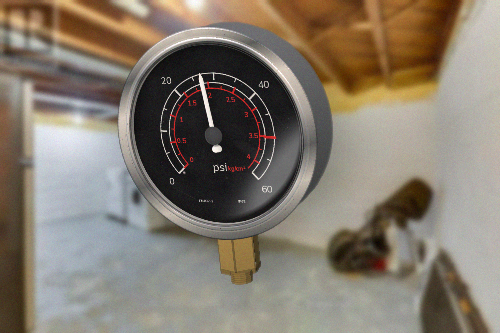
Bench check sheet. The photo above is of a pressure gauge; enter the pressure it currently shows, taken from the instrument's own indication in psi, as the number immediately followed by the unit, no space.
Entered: 27.5psi
